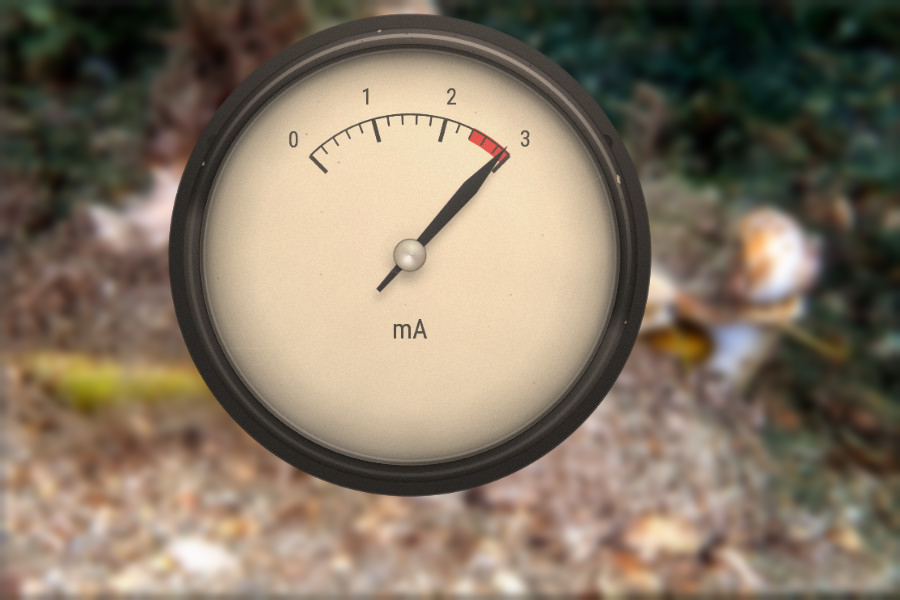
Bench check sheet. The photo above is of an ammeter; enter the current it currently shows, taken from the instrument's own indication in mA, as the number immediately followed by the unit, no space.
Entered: 2.9mA
